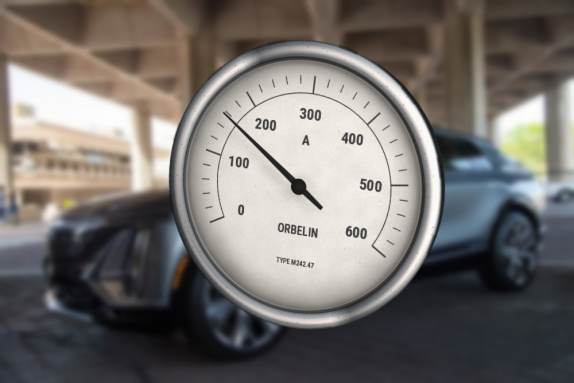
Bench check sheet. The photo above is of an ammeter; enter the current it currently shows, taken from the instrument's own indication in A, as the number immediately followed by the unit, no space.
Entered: 160A
